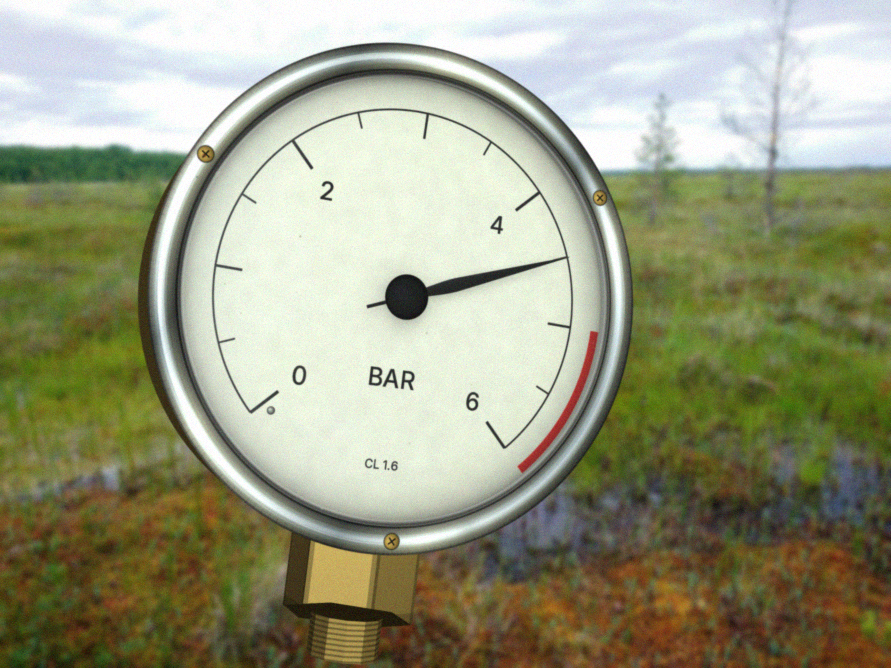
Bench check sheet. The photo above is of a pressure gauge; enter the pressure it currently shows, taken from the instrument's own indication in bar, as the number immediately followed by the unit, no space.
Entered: 4.5bar
